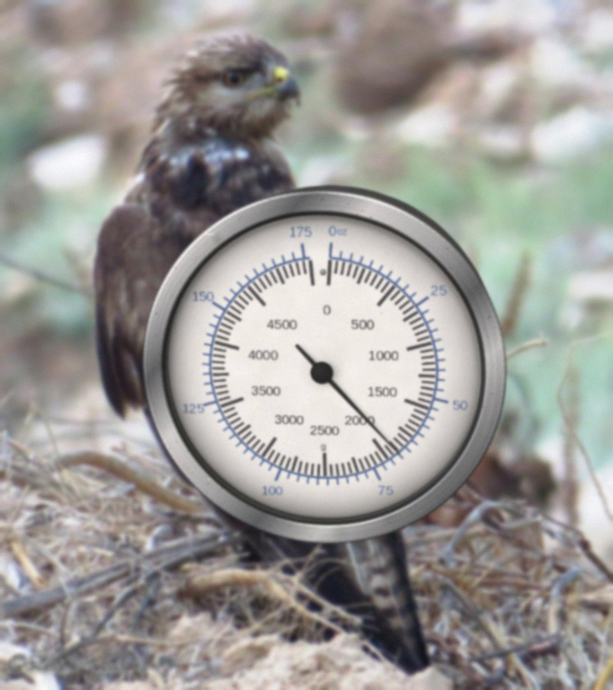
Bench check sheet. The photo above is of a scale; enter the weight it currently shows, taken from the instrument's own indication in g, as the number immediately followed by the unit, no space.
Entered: 1900g
